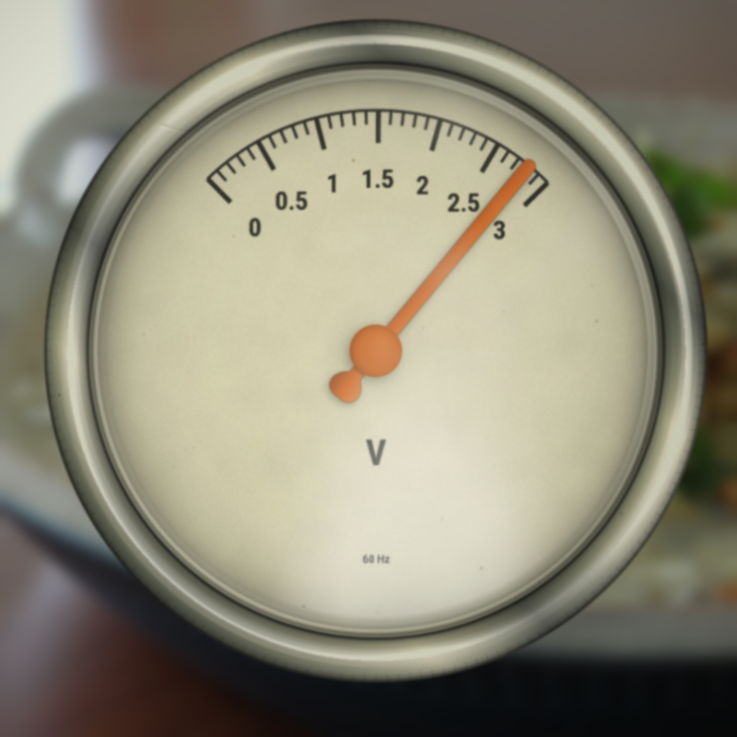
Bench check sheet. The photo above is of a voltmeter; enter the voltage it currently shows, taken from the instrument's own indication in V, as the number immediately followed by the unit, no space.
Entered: 2.8V
